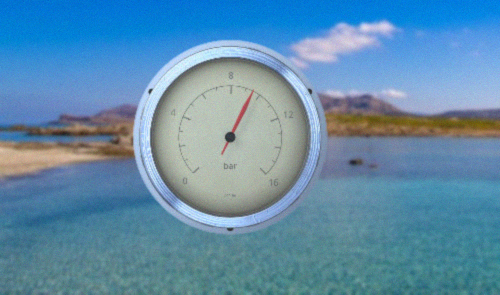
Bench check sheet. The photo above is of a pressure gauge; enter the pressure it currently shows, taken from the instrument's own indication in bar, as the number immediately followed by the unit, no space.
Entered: 9.5bar
